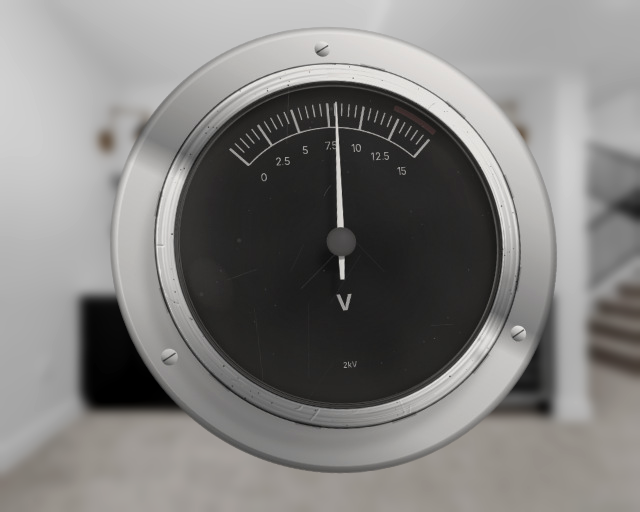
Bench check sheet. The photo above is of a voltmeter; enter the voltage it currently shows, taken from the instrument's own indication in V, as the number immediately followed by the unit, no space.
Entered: 8V
